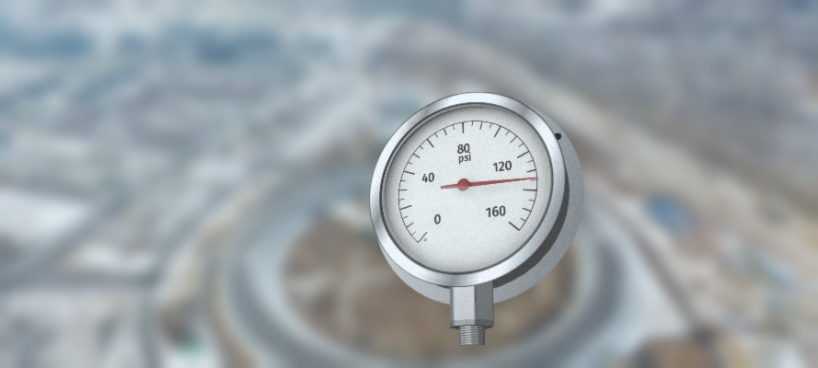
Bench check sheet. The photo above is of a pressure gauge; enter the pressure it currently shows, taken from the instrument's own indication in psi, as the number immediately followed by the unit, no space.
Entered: 135psi
